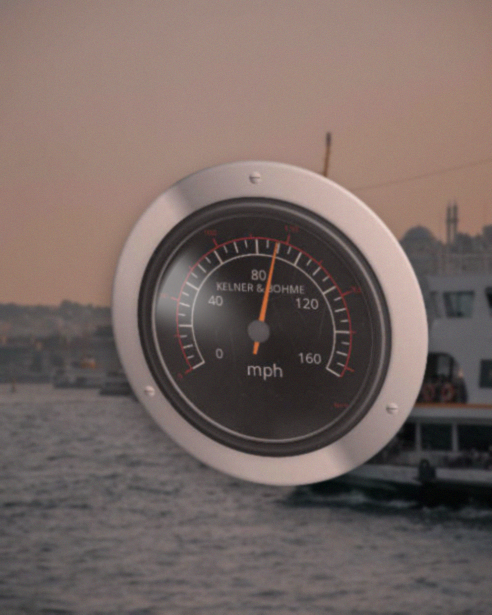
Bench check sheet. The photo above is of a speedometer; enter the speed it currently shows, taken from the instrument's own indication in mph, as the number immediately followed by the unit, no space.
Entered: 90mph
